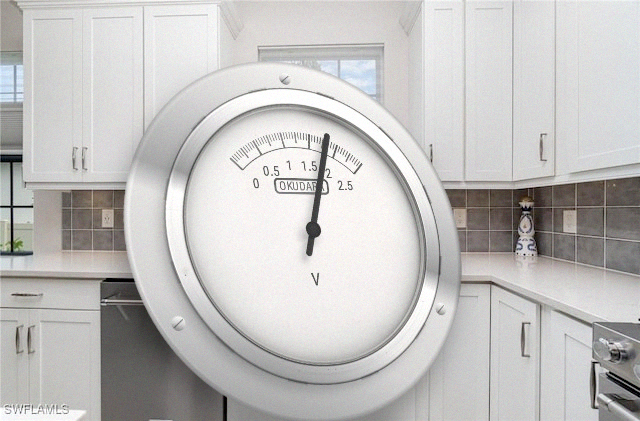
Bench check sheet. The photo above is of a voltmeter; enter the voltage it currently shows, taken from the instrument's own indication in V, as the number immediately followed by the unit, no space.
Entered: 1.75V
